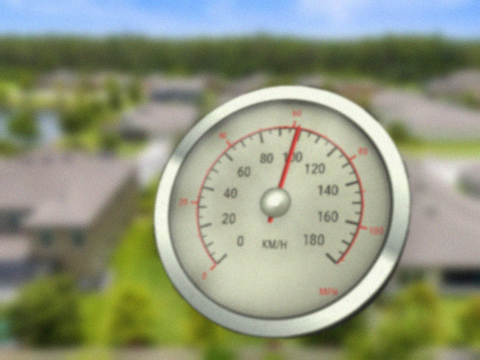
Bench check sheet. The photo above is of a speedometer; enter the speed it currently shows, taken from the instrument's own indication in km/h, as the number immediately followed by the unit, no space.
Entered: 100km/h
